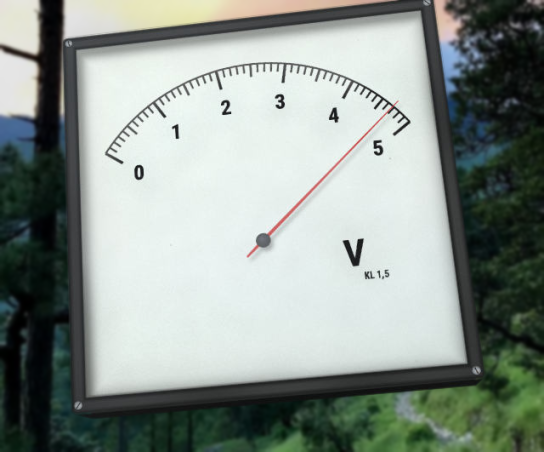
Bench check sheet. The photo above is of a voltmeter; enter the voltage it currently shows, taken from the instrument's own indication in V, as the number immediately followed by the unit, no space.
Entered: 4.7V
